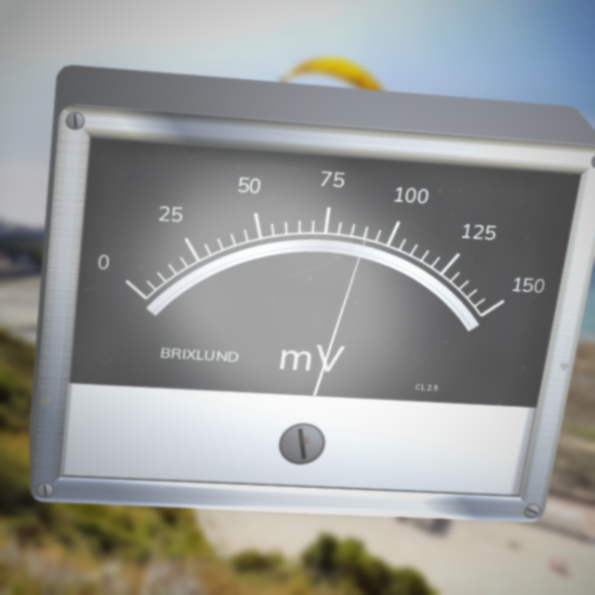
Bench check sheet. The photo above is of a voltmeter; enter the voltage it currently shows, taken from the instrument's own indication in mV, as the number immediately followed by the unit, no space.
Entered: 90mV
